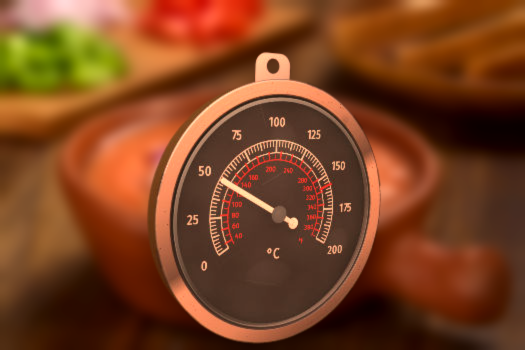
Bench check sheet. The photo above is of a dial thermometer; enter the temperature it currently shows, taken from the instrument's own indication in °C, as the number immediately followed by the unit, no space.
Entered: 50°C
